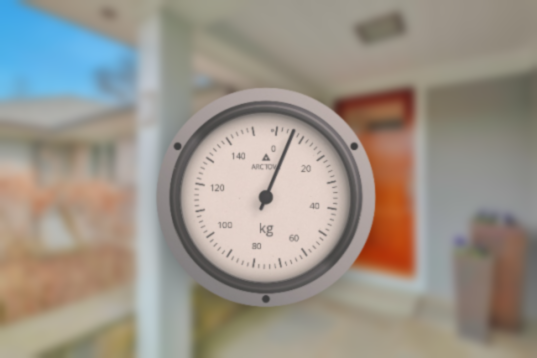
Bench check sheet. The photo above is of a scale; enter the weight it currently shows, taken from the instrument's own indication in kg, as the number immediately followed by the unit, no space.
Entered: 6kg
